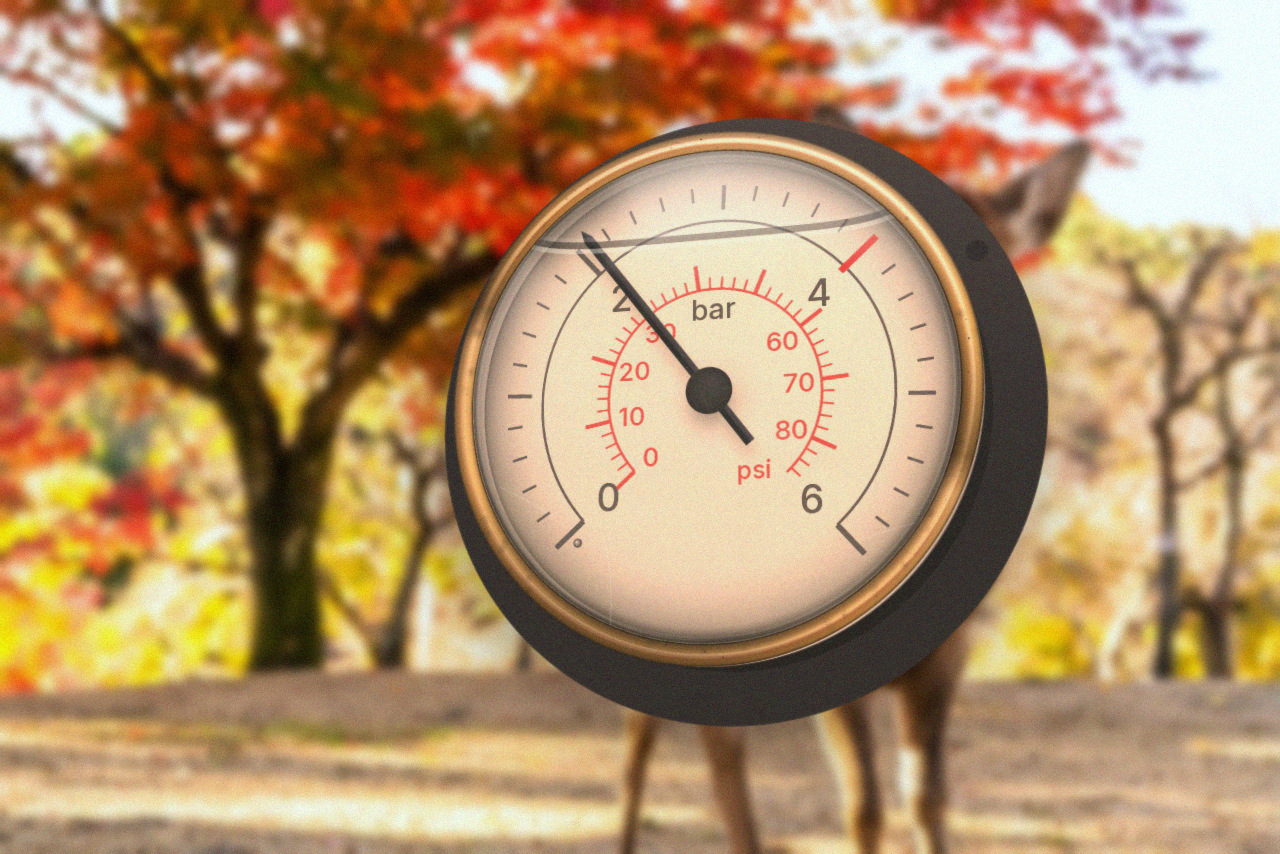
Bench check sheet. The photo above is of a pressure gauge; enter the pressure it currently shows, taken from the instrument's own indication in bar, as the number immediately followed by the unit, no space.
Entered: 2.1bar
